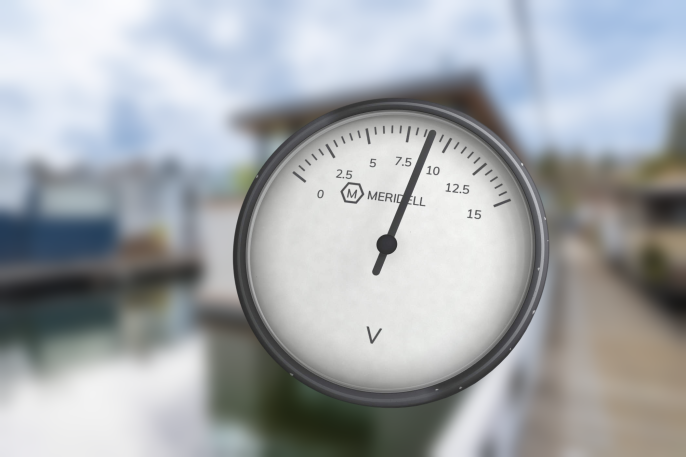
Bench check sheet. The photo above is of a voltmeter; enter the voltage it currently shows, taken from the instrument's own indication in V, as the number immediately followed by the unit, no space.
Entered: 9V
